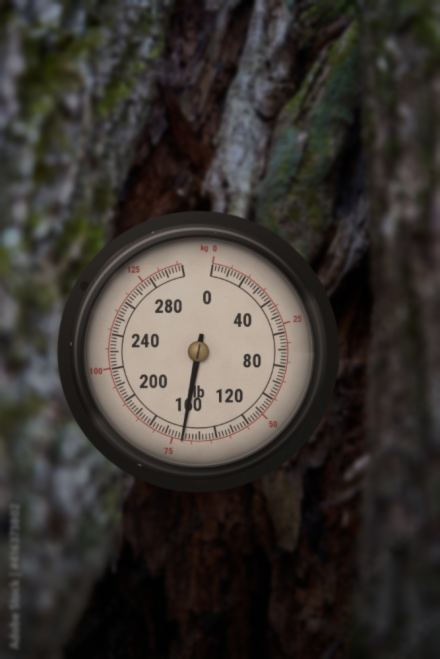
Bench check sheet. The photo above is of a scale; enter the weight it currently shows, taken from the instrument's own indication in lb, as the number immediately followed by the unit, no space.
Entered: 160lb
